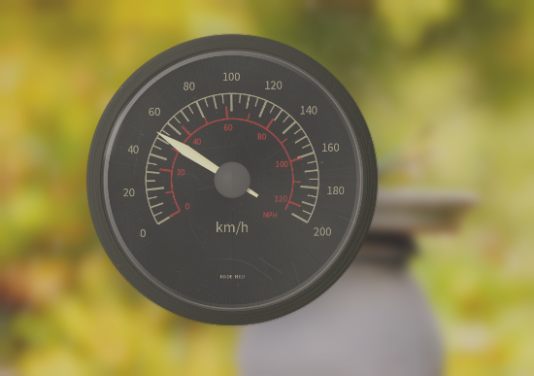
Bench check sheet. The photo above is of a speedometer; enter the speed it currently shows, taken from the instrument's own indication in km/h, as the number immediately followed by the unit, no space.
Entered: 52.5km/h
